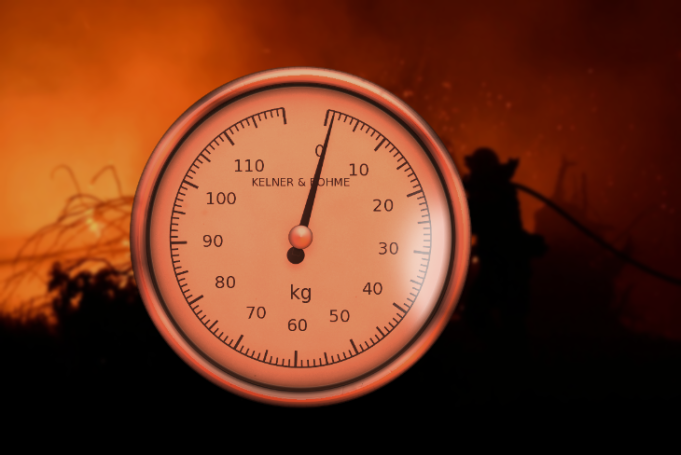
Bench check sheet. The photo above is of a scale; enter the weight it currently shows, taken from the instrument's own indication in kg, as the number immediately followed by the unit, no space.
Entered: 1kg
